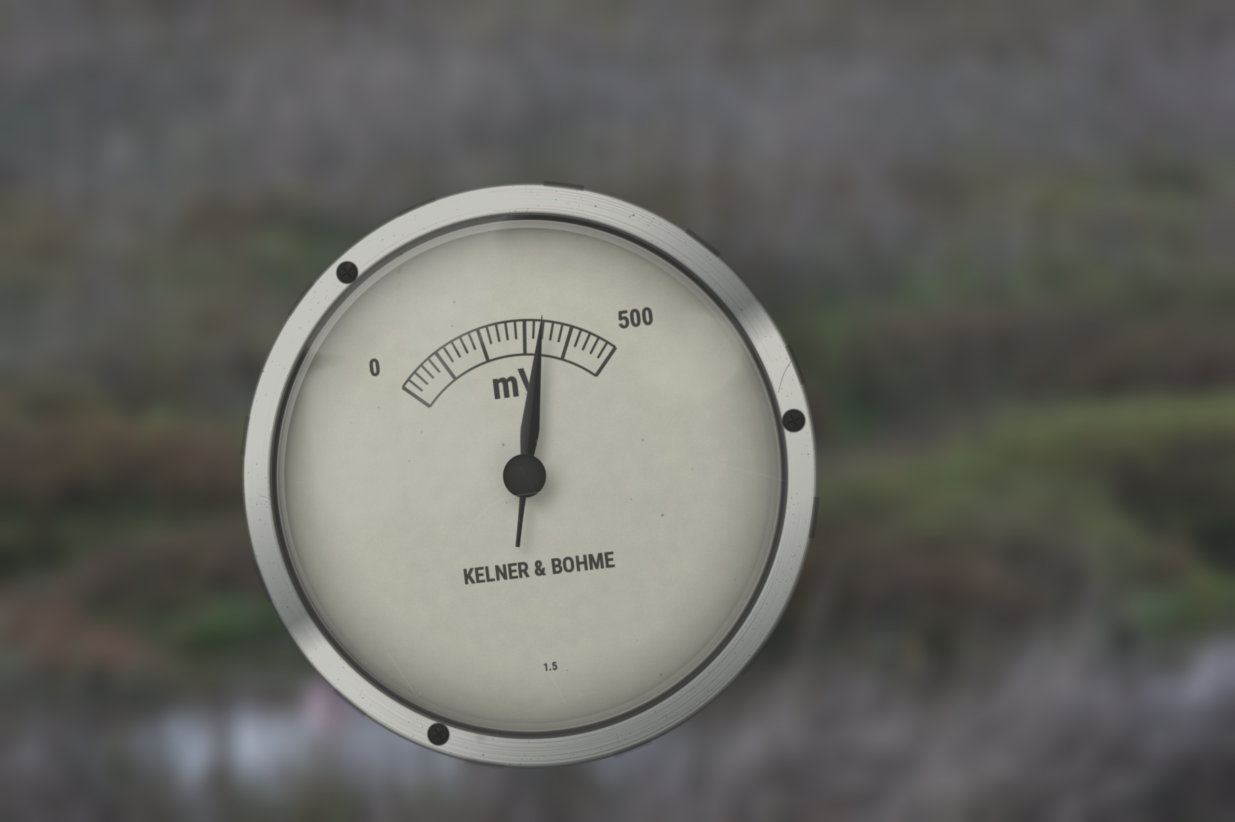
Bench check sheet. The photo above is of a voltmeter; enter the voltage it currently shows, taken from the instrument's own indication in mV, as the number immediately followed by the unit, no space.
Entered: 340mV
